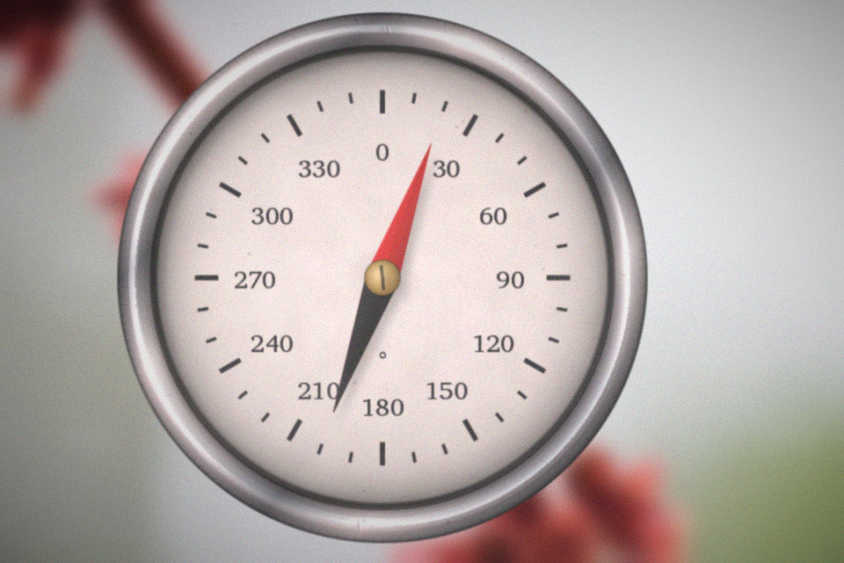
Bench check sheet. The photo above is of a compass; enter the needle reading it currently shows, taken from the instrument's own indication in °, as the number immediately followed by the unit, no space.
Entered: 20°
